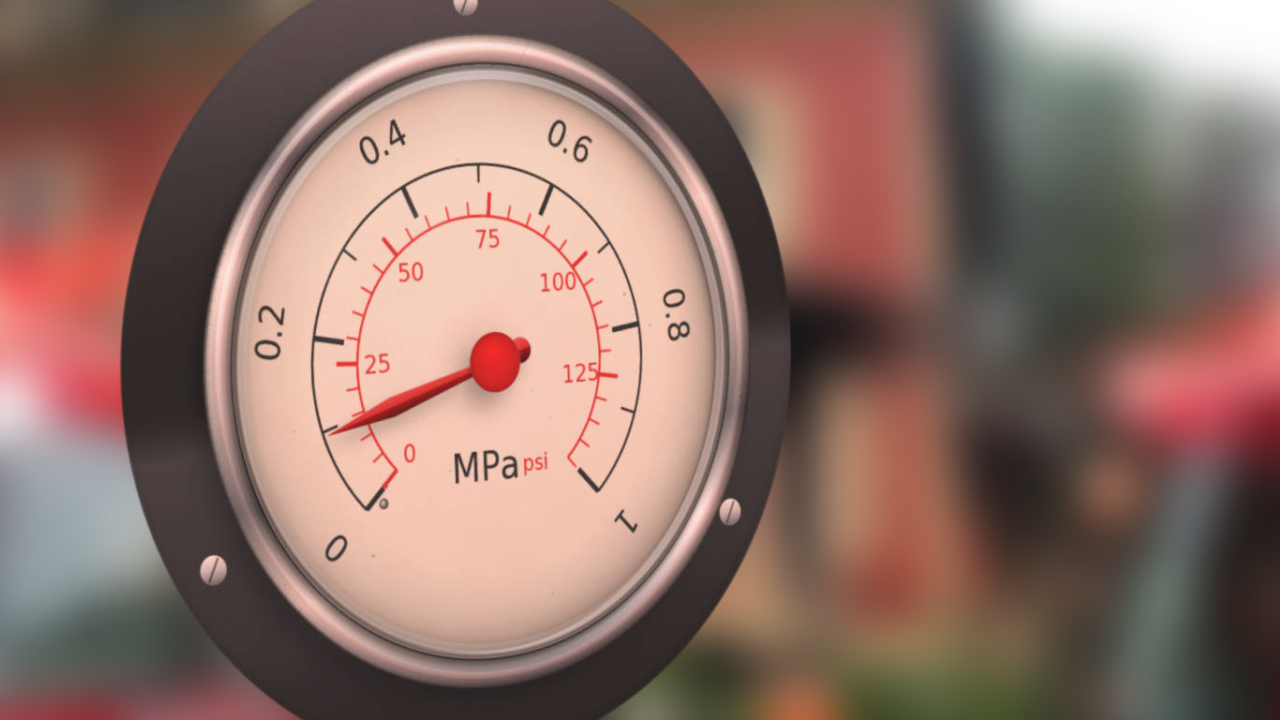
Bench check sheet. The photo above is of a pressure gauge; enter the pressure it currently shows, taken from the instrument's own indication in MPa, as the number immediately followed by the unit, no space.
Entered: 0.1MPa
